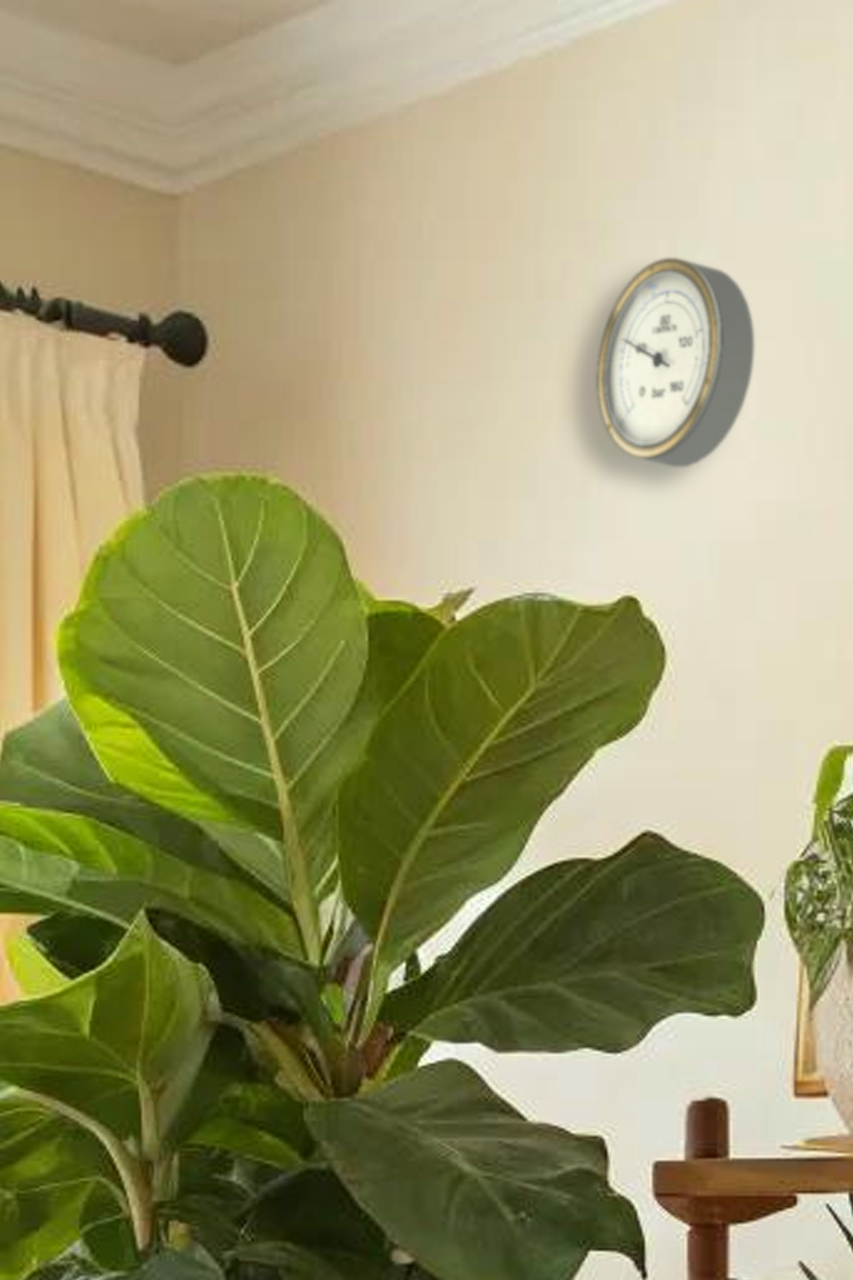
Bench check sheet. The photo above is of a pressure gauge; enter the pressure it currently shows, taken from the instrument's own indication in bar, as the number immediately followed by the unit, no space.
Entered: 40bar
